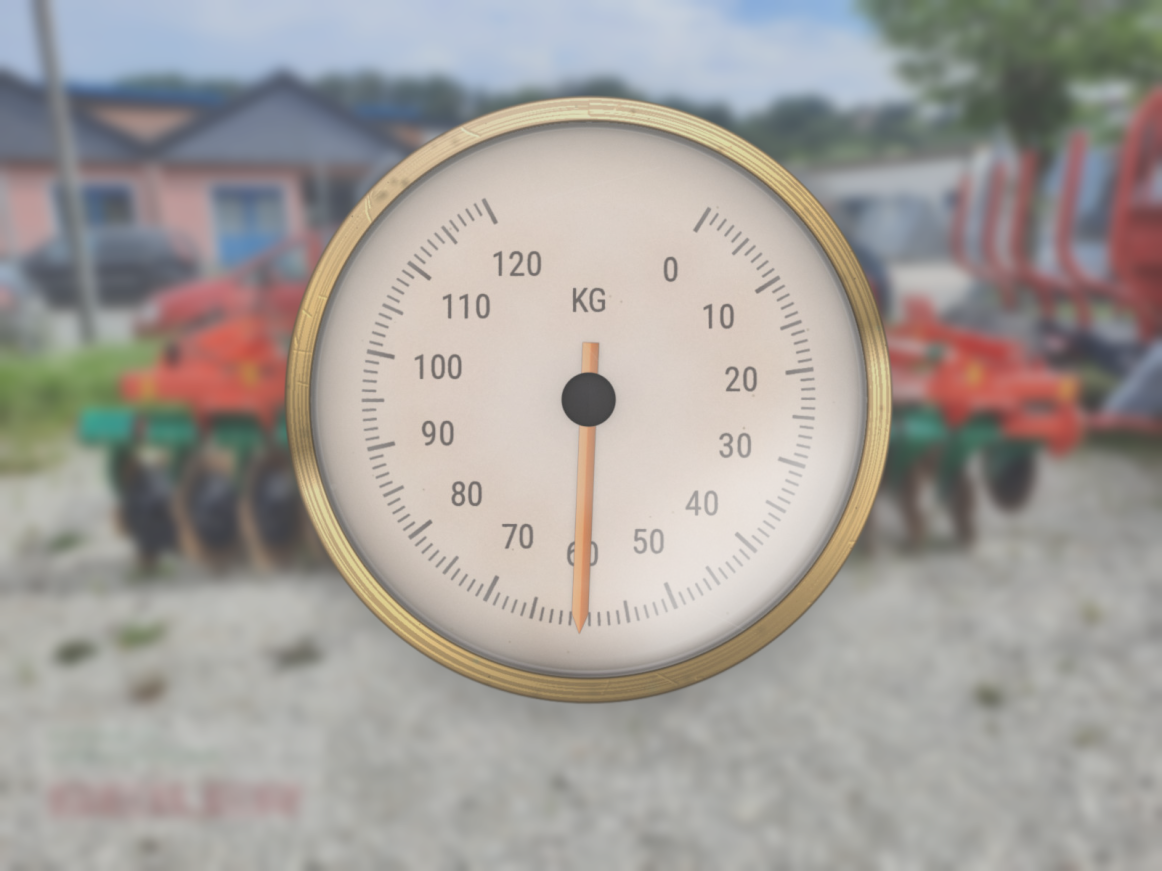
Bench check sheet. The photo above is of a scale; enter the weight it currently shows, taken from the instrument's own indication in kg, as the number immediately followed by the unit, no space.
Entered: 60kg
